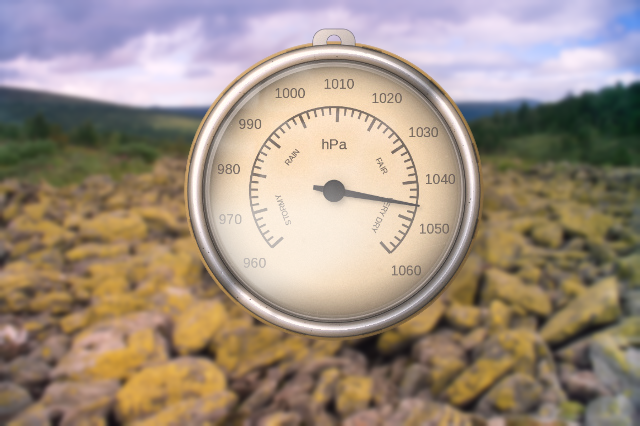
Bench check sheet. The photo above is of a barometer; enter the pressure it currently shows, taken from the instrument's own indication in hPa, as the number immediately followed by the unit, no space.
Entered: 1046hPa
